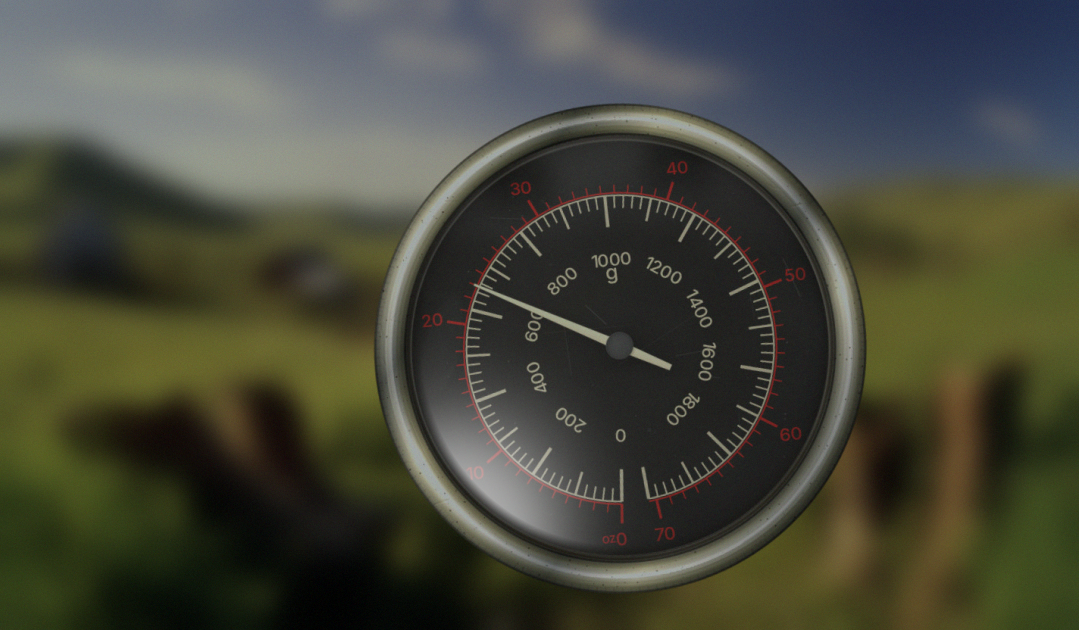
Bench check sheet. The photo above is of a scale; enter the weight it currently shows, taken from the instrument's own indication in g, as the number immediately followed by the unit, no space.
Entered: 650g
